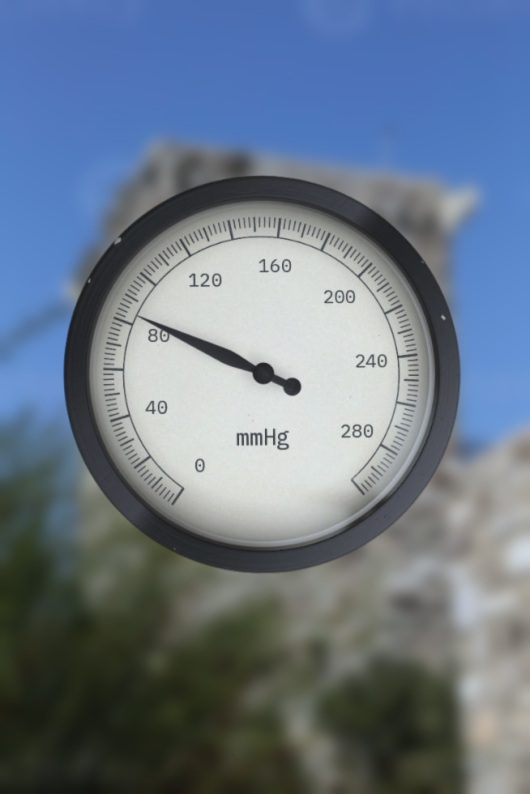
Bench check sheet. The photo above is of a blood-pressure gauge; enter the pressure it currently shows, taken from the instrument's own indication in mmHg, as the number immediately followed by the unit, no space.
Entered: 84mmHg
